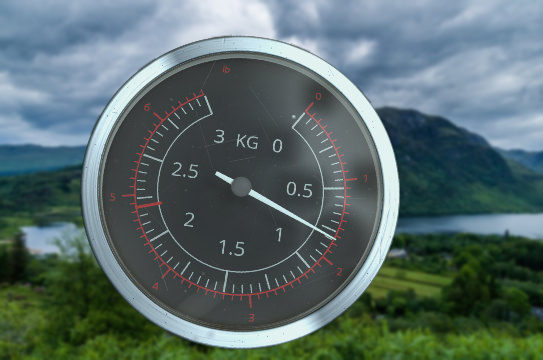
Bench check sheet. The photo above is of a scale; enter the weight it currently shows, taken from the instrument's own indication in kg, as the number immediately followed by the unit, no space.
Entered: 0.8kg
